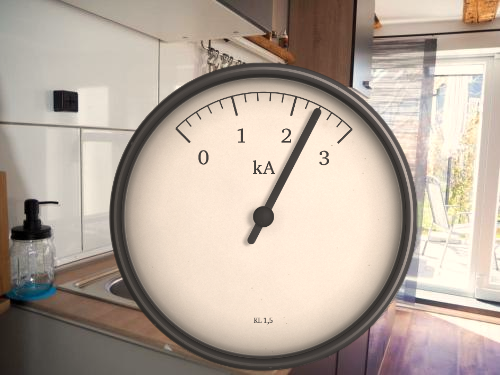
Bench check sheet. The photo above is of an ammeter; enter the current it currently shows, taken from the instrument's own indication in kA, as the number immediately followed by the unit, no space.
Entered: 2.4kA
